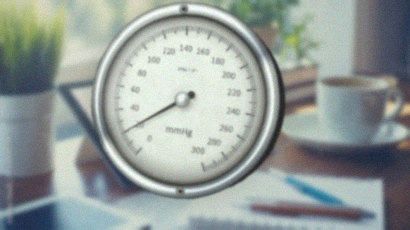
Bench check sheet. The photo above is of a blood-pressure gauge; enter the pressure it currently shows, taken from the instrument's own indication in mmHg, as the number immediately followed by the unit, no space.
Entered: 20mmHg
